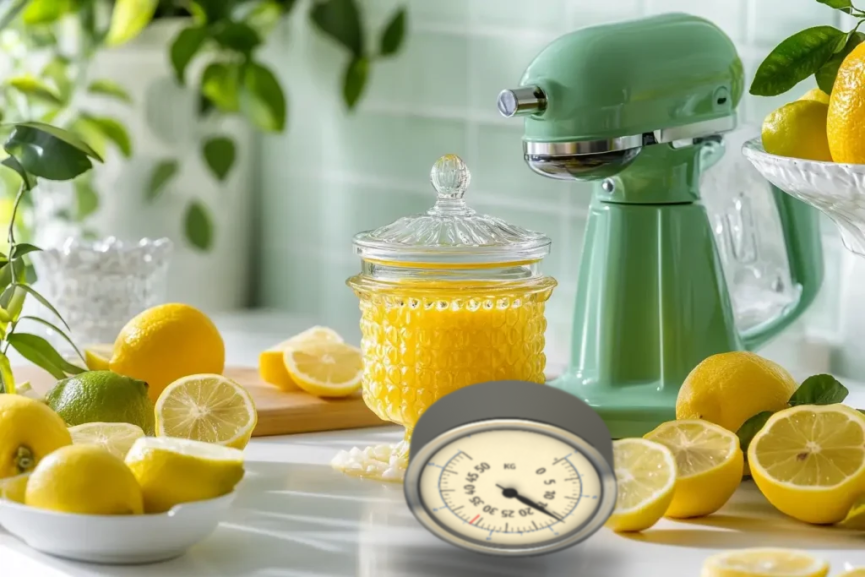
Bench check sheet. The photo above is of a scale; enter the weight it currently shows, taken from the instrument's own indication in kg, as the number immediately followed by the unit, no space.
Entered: 15kg
